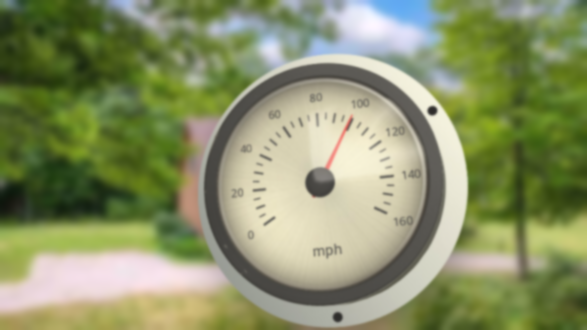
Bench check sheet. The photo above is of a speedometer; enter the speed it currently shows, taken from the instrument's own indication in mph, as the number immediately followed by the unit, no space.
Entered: 100mph
